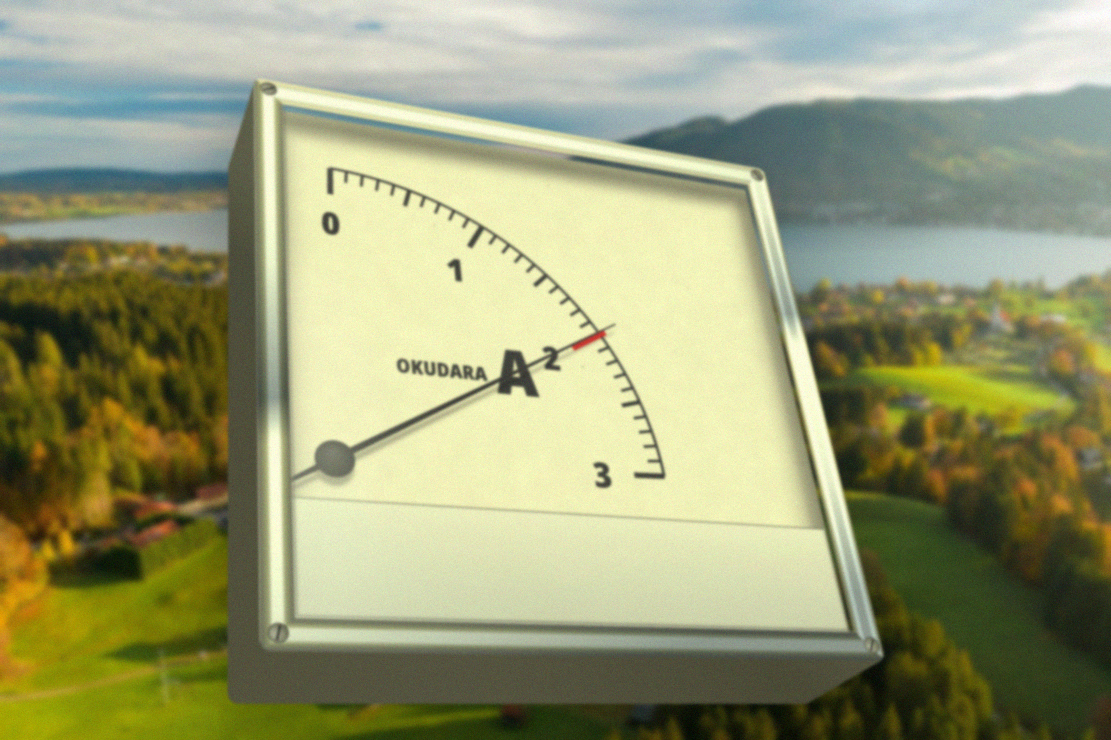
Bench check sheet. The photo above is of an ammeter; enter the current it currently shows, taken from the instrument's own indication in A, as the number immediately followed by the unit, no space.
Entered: 2A
